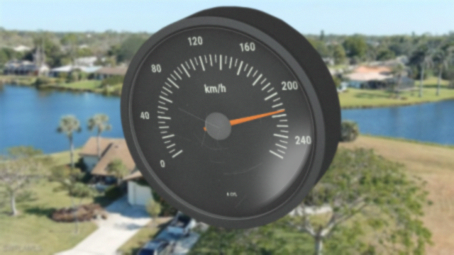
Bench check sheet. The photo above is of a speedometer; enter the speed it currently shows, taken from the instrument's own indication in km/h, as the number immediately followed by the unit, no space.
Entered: 215km/h
